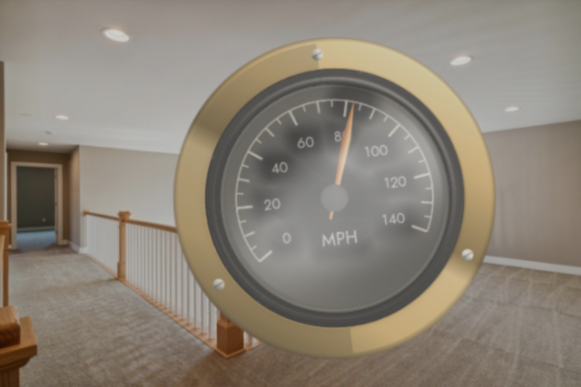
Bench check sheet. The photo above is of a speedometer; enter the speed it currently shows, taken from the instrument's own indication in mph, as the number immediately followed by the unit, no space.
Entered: 82.5mph
